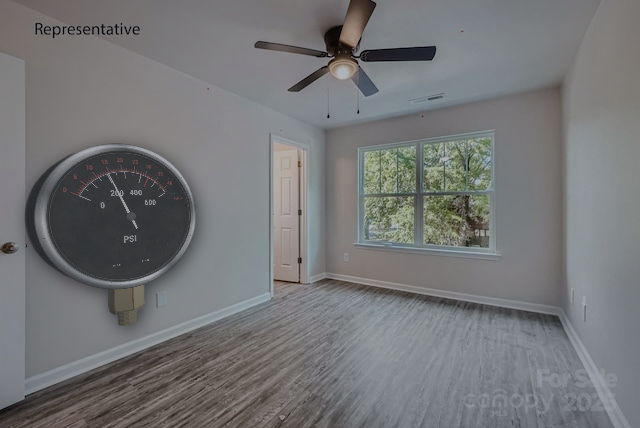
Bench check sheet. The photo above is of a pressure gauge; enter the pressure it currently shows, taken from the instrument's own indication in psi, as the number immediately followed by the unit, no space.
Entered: 200psi
